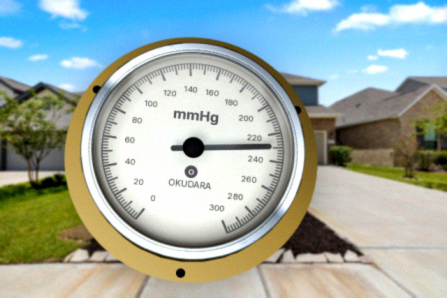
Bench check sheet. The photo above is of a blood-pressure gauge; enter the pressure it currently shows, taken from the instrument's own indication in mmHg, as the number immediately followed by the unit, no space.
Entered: 230mmHg
